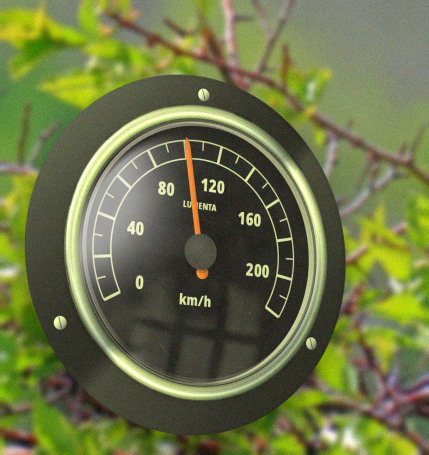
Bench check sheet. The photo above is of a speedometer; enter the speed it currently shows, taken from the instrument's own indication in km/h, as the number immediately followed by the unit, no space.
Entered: 100km/h
